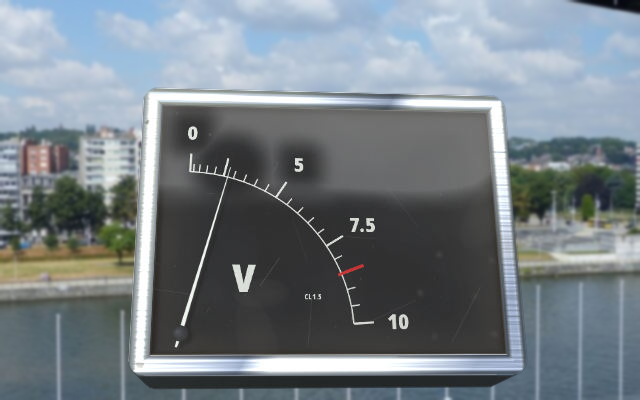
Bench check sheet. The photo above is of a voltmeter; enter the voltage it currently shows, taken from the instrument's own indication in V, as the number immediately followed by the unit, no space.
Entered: 2.75V
